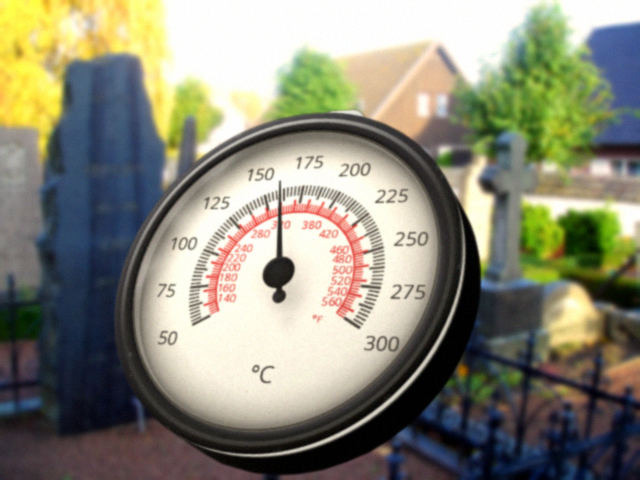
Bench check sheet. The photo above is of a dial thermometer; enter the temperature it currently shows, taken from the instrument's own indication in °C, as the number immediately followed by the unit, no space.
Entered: 162.5°C
